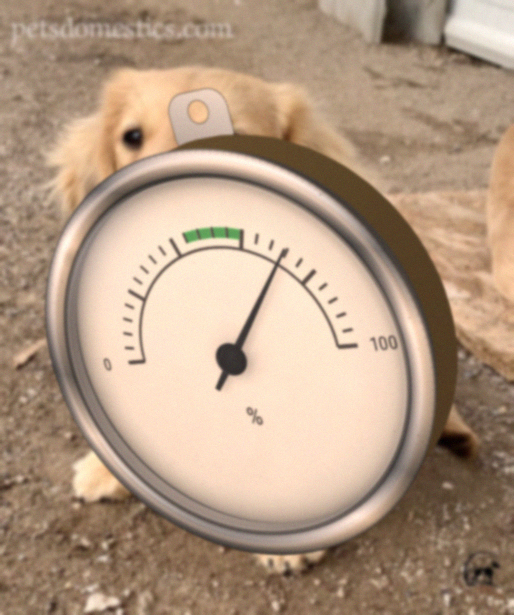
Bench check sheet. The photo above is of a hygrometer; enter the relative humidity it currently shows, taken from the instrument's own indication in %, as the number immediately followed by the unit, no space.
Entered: 72%
